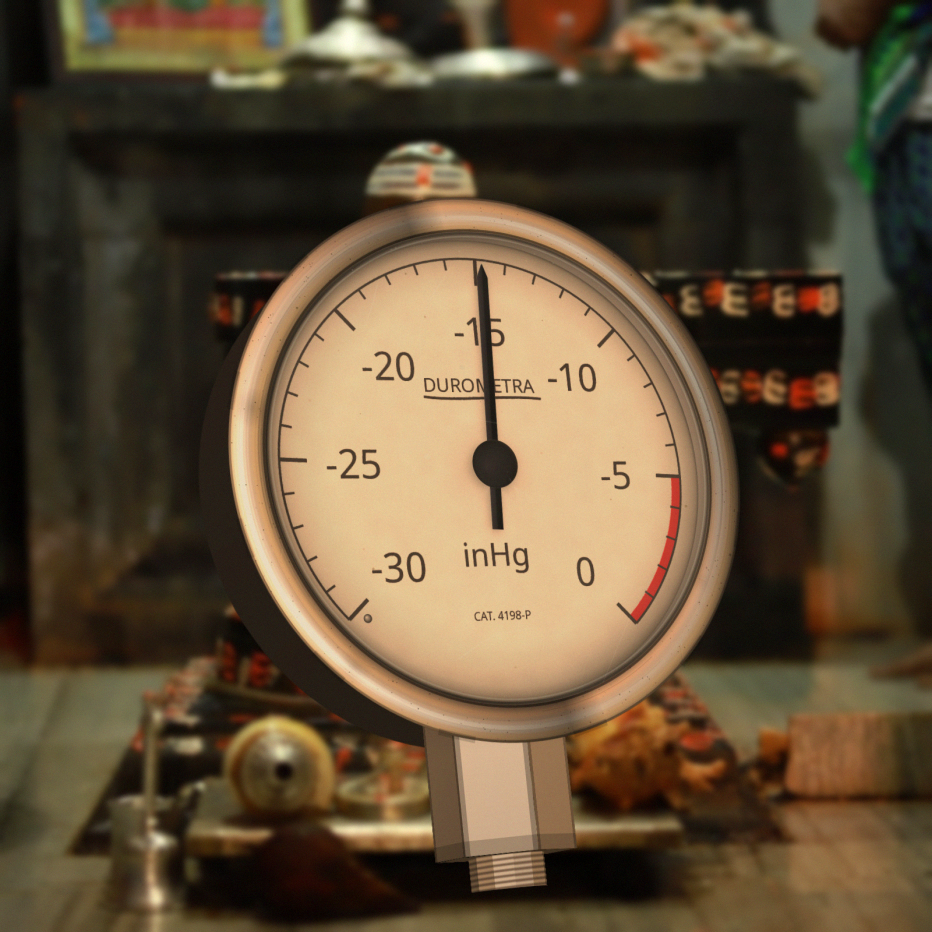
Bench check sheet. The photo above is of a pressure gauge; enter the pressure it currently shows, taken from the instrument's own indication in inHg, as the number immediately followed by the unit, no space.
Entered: -15inHg
